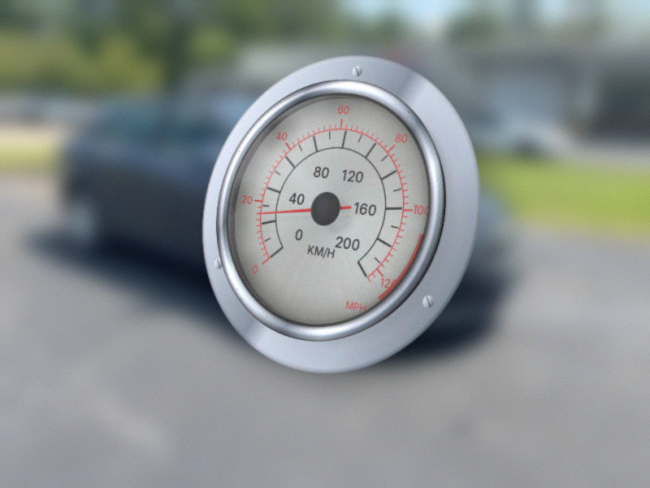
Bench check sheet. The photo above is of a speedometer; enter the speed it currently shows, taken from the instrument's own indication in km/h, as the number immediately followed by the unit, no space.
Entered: 25km/h
